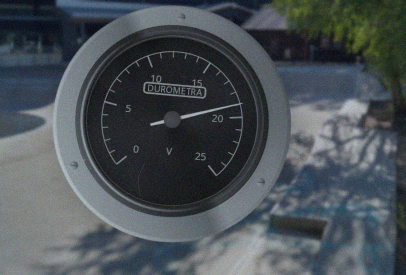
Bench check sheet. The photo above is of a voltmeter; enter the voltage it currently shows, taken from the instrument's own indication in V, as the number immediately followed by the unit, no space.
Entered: 19V
